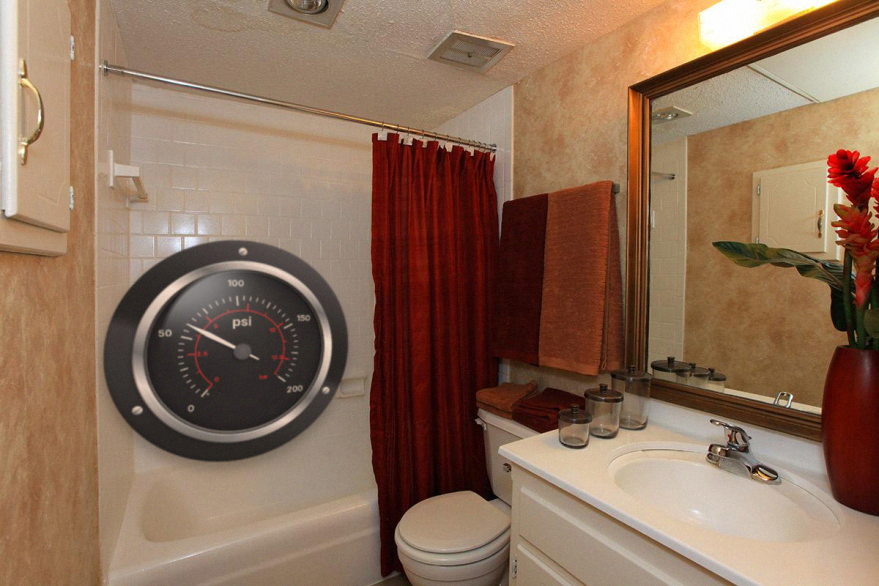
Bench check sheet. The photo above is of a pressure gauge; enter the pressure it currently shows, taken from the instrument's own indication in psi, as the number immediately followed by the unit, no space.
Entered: 60psi
